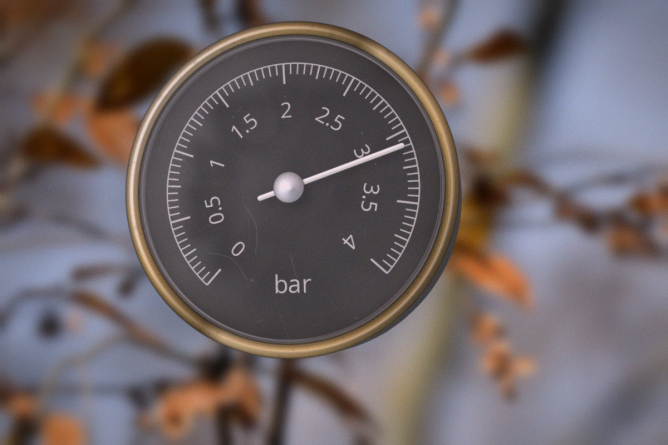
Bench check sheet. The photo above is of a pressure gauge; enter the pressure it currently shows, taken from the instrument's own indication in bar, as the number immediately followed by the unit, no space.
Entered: 3.1bar
